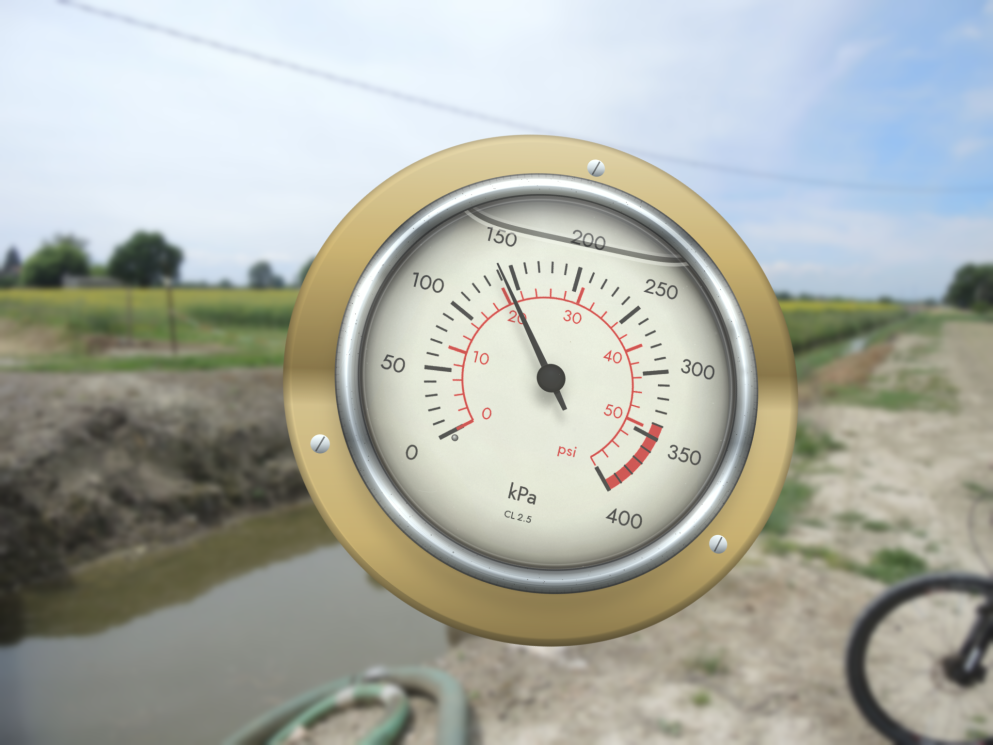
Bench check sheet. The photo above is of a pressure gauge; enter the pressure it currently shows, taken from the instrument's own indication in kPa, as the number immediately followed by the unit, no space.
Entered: 140kPa
